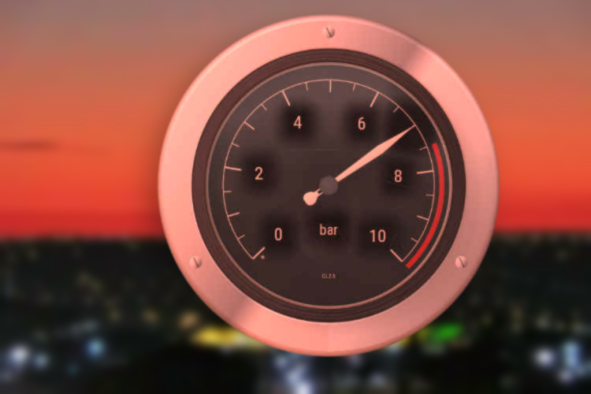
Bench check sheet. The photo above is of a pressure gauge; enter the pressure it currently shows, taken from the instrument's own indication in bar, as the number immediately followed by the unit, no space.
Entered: 7bar
